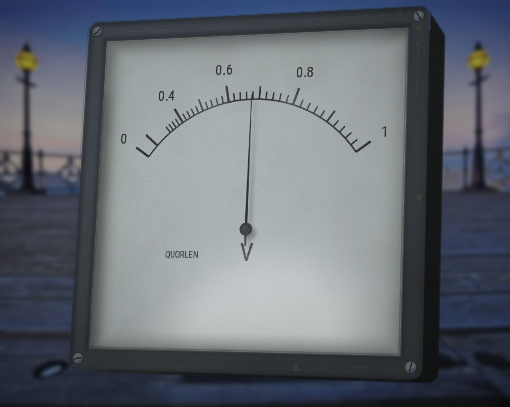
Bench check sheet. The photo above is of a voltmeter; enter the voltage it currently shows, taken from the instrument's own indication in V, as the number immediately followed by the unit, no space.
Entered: 0.68V
